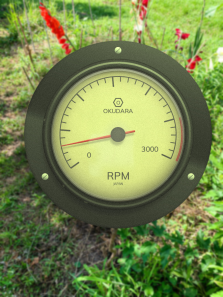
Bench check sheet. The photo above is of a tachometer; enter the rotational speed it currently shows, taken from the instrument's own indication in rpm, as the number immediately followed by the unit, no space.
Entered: 300rpm
